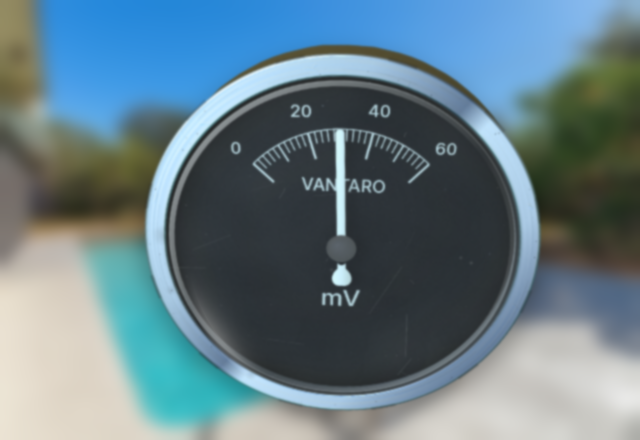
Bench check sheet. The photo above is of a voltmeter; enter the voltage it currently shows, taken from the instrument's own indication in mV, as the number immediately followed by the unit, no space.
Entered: 30mV
